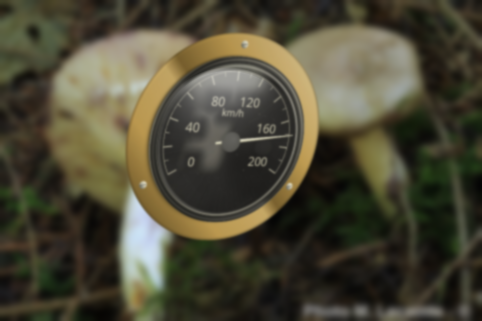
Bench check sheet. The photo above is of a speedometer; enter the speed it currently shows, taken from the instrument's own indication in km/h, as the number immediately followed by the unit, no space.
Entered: 170km/h
